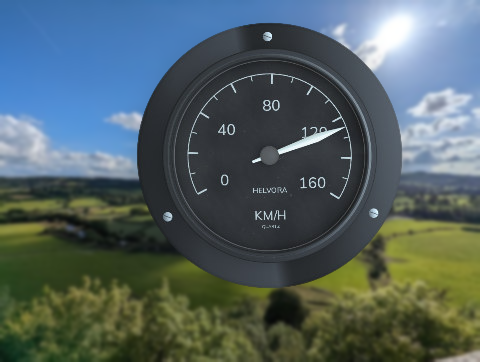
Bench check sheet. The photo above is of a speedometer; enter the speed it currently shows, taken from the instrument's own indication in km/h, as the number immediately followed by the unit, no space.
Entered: 125km/h
